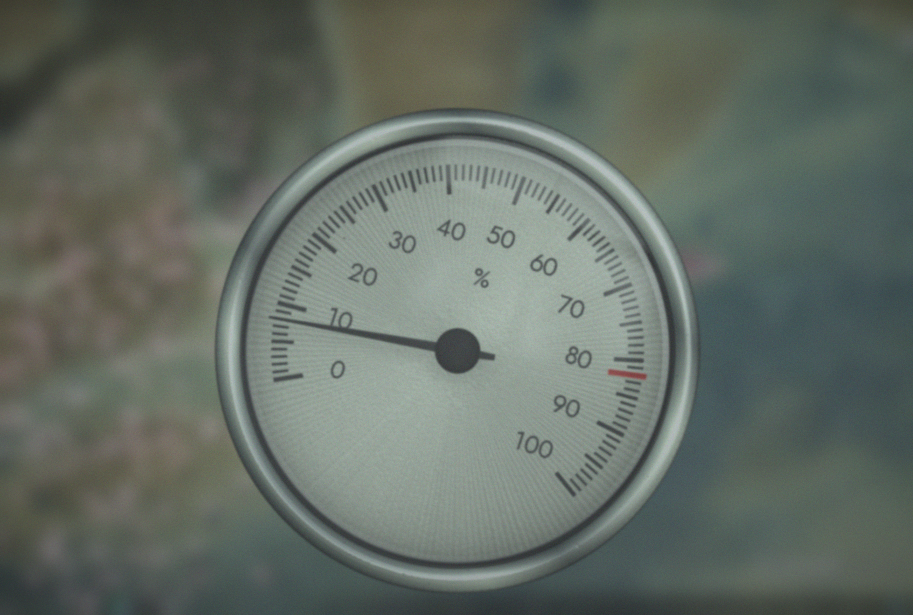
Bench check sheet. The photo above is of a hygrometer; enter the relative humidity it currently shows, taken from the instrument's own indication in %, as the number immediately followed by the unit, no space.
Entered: 8%
